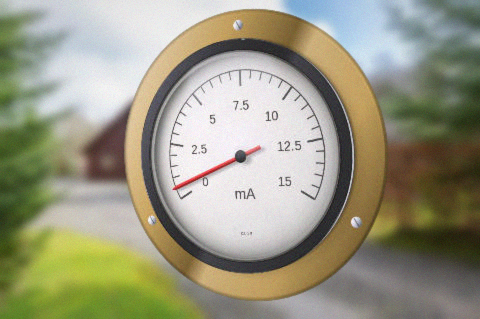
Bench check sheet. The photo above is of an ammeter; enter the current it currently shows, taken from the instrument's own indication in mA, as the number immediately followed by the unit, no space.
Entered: 0.5mA
